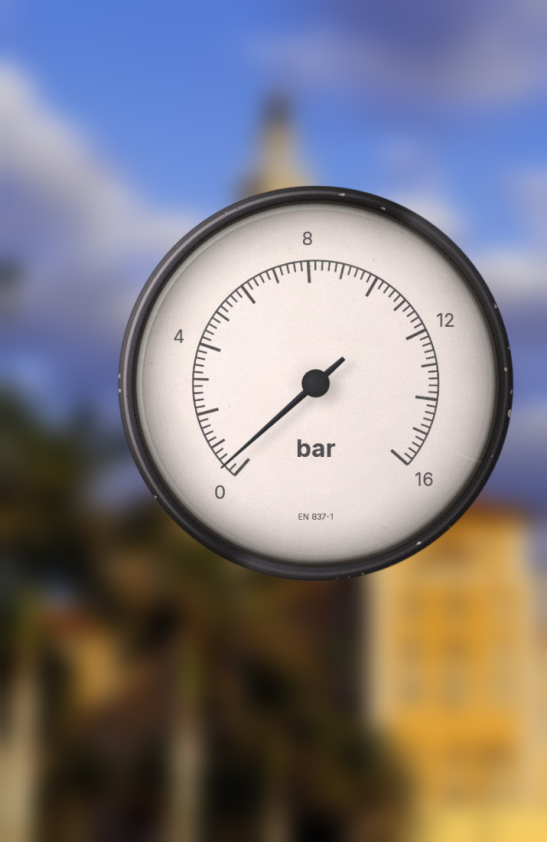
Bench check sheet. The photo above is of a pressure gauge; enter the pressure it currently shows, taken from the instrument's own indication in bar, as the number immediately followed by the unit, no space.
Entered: 0.4bar
